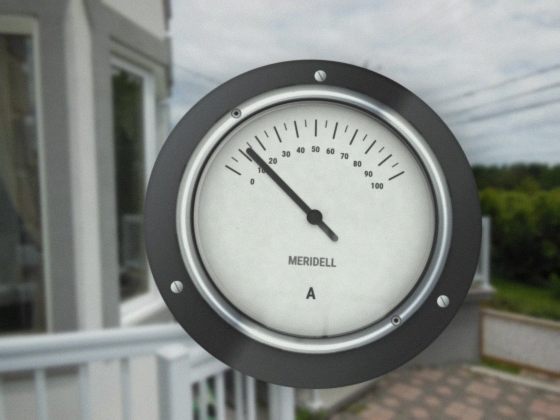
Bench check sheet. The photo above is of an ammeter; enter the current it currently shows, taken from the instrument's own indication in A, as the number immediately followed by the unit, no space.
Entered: 12.5A
